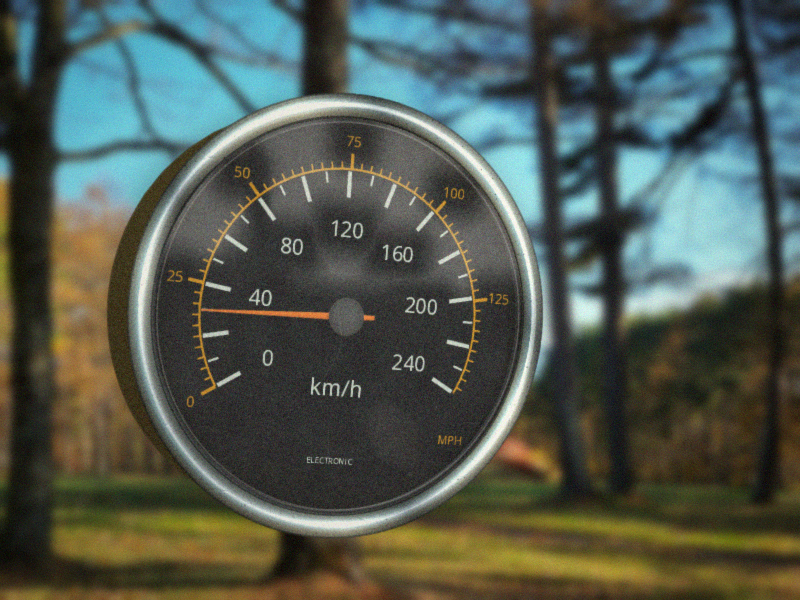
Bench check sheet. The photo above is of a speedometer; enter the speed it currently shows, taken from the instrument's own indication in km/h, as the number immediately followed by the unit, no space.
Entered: 30km/h
